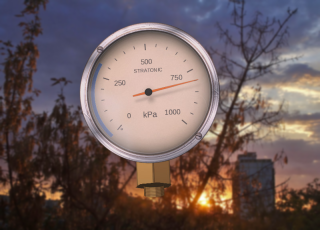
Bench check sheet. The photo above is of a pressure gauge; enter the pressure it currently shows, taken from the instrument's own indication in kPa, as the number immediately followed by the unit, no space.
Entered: 800kPa
